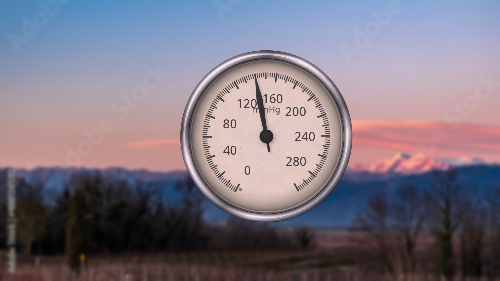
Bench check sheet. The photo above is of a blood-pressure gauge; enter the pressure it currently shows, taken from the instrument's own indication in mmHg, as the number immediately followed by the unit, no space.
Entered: 140mmHg
